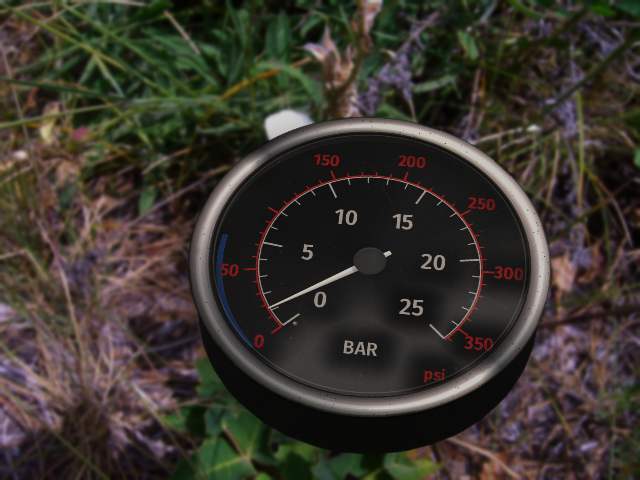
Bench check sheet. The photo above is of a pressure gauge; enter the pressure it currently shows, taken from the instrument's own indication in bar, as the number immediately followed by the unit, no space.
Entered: 1bar
